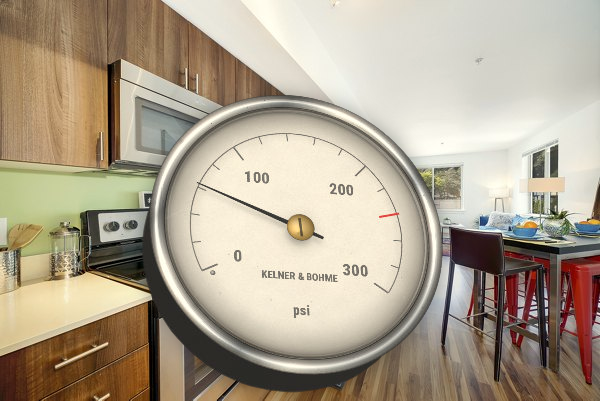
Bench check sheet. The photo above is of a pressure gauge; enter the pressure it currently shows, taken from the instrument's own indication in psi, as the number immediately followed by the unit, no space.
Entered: 60psi
